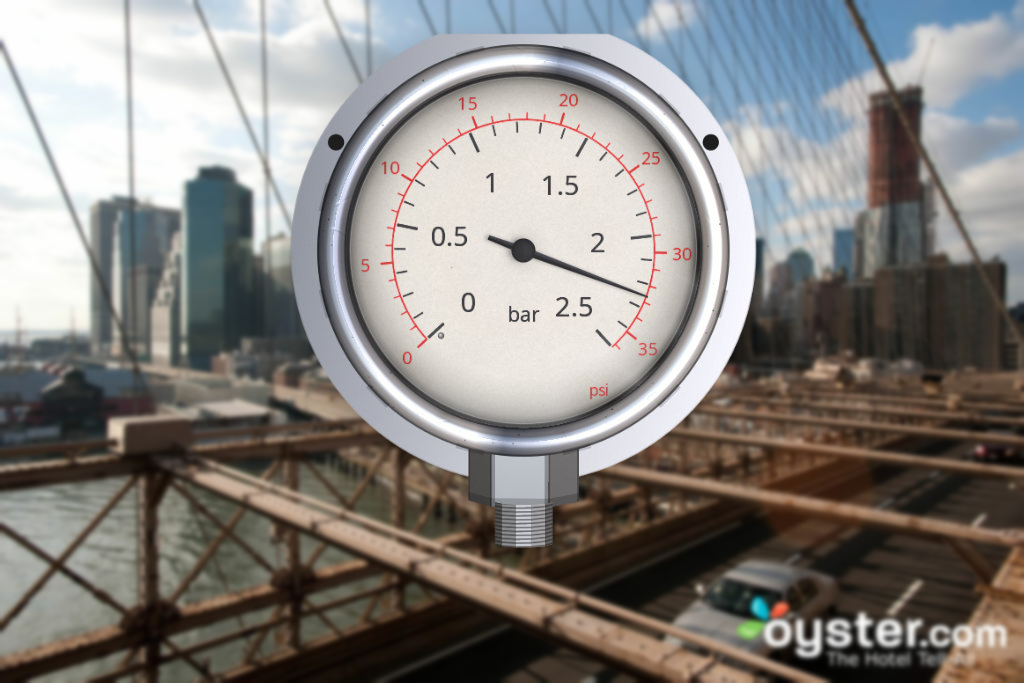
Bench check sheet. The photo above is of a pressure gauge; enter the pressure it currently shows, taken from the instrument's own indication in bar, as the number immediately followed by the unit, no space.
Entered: 2.25bar
